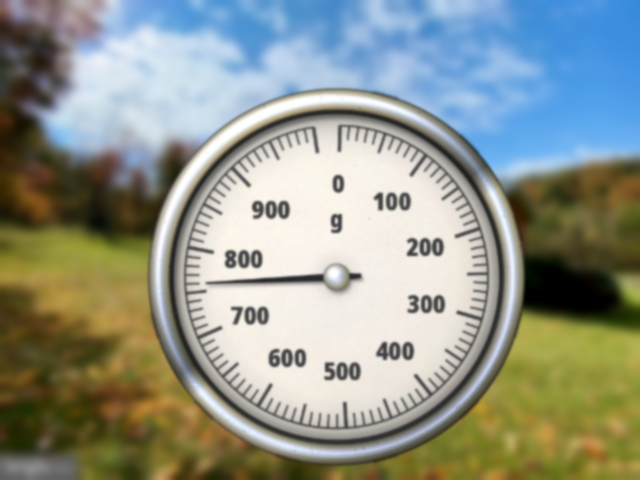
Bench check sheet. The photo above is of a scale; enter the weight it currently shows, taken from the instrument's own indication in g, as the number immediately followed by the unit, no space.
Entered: 760g
